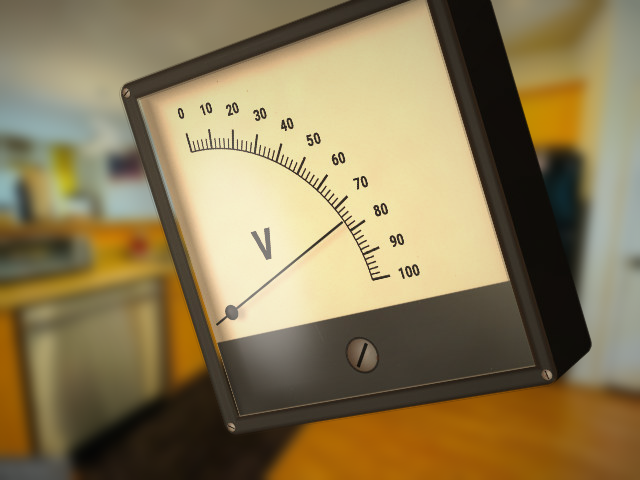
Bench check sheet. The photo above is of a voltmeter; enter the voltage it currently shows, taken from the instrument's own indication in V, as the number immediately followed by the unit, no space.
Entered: 76V
